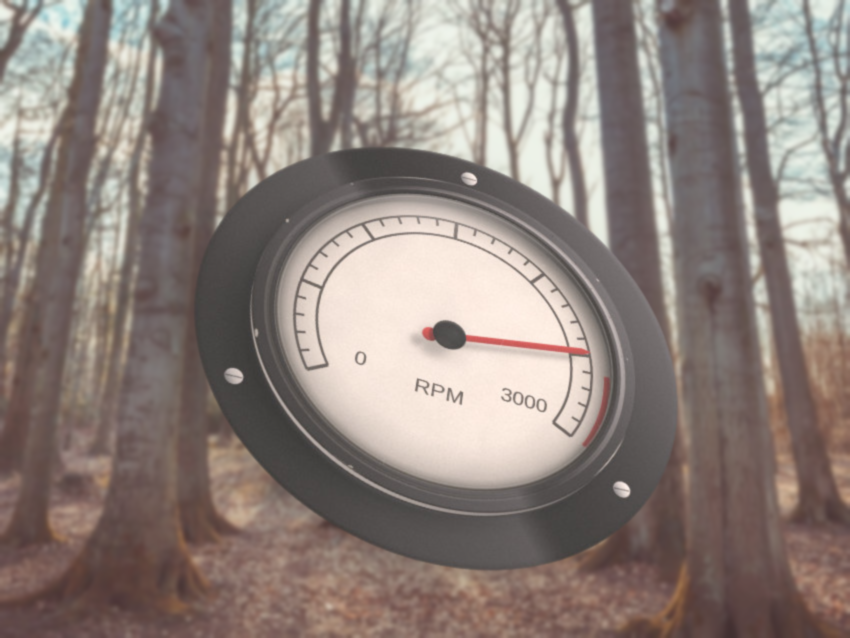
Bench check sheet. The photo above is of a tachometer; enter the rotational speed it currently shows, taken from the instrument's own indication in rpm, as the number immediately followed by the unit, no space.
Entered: 2500rpm
